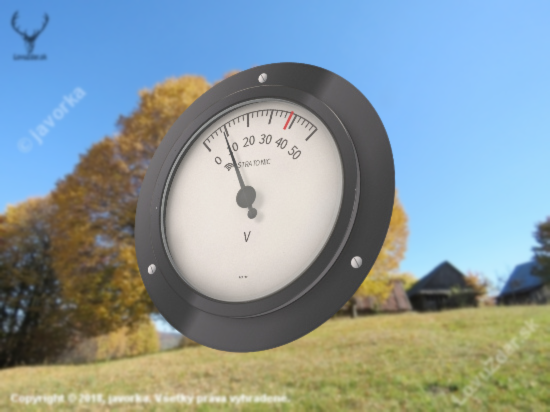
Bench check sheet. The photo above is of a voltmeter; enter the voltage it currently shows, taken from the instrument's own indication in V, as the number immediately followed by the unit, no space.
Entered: 10V
